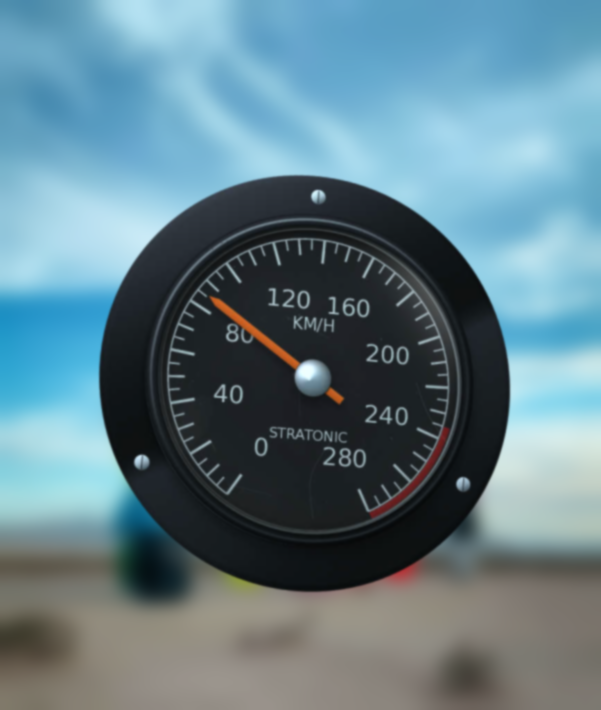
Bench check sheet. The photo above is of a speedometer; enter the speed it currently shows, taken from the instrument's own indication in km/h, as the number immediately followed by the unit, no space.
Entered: 85km/h
